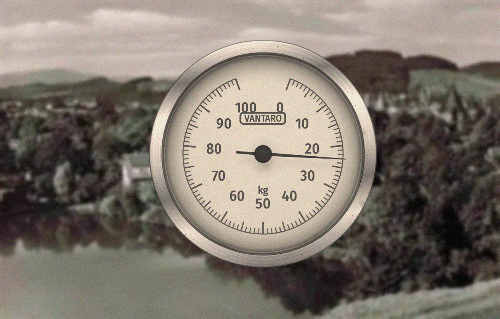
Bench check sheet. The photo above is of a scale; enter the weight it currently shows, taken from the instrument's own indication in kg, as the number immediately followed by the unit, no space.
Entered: 23kg
